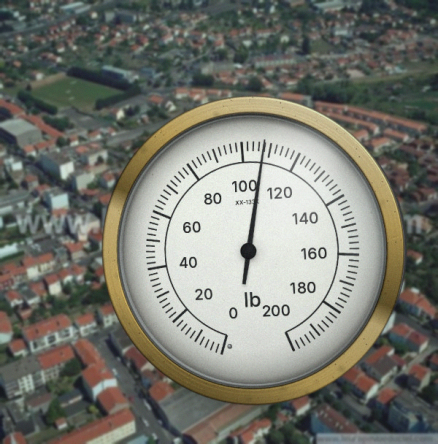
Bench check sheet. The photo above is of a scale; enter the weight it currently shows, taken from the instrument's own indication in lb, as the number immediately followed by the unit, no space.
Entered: 108lb
